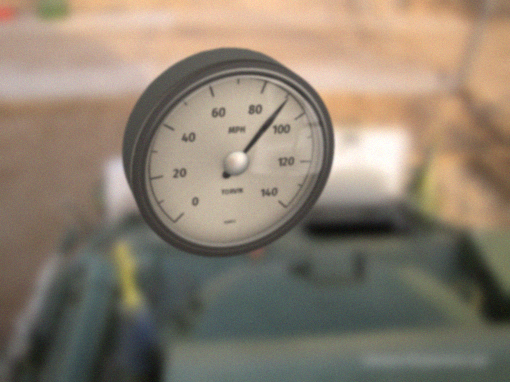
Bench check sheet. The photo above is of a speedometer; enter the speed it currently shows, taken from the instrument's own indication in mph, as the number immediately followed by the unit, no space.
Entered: 90mph
